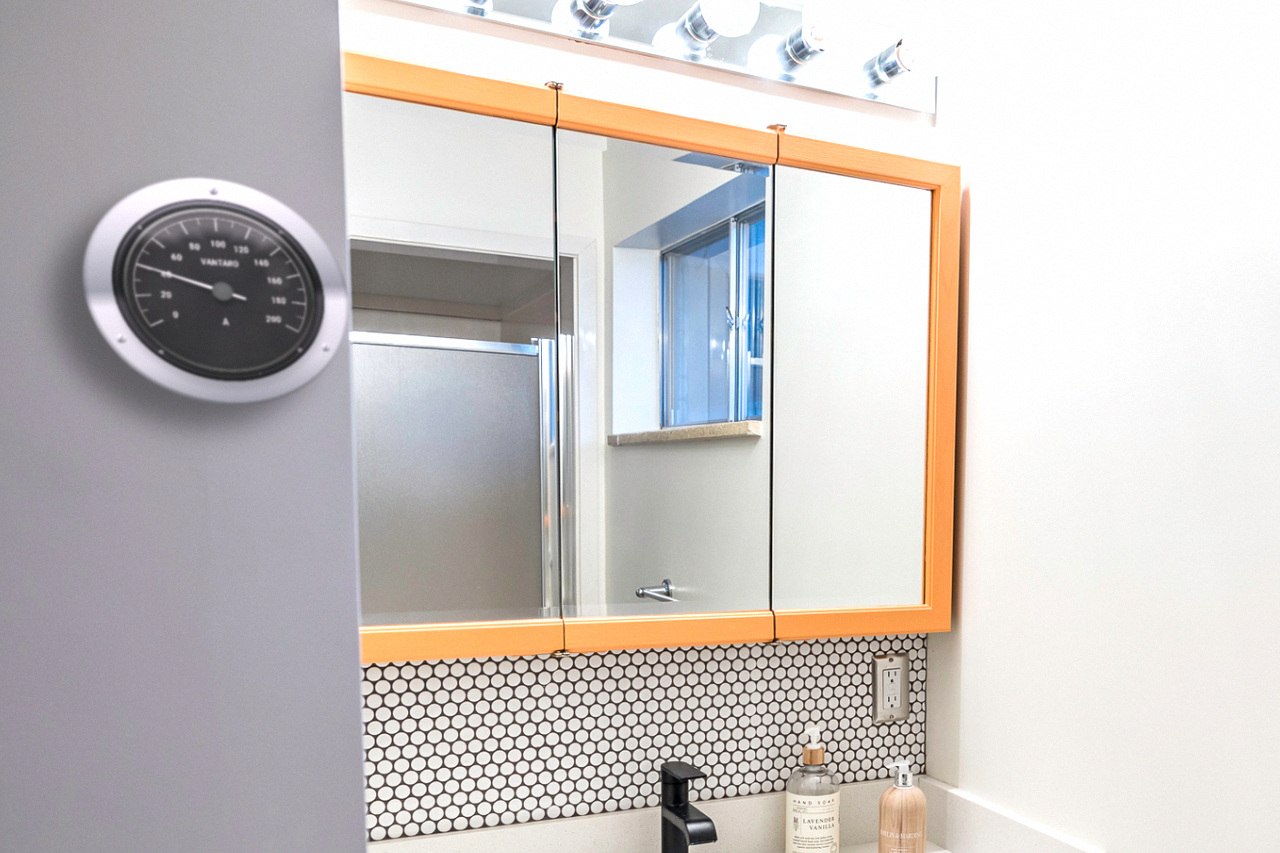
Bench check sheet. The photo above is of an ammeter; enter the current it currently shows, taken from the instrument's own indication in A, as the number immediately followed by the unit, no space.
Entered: 40A
